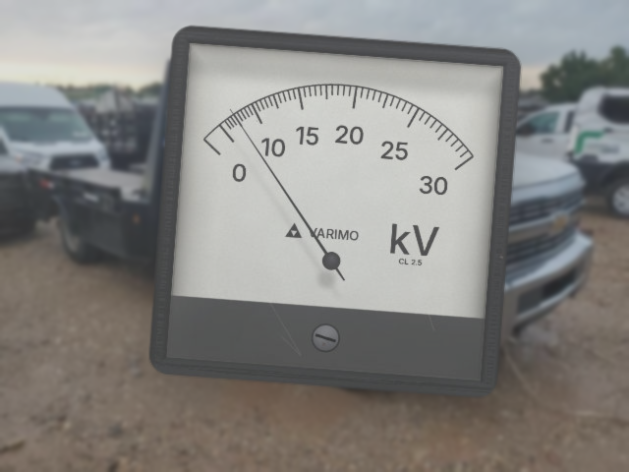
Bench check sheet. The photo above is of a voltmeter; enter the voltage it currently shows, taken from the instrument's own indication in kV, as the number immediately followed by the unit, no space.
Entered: 7.5kV
